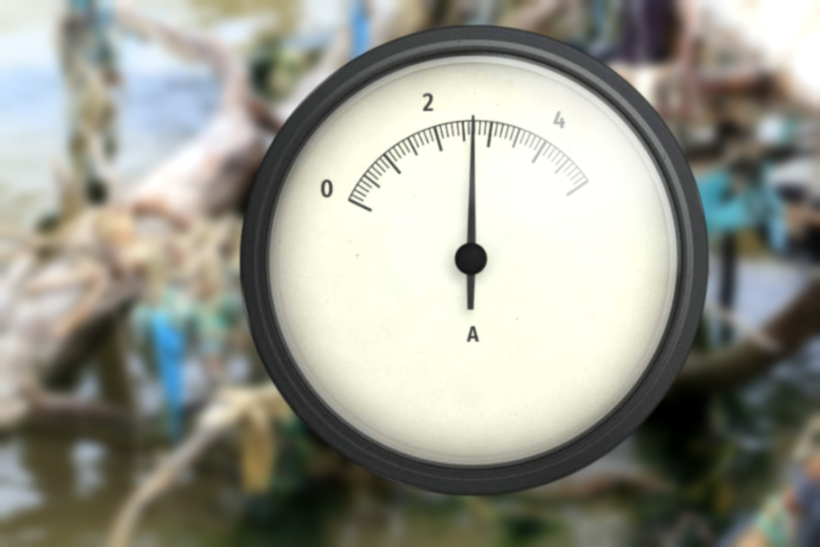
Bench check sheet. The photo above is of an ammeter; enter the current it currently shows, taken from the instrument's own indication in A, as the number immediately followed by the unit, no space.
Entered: 2.7A
